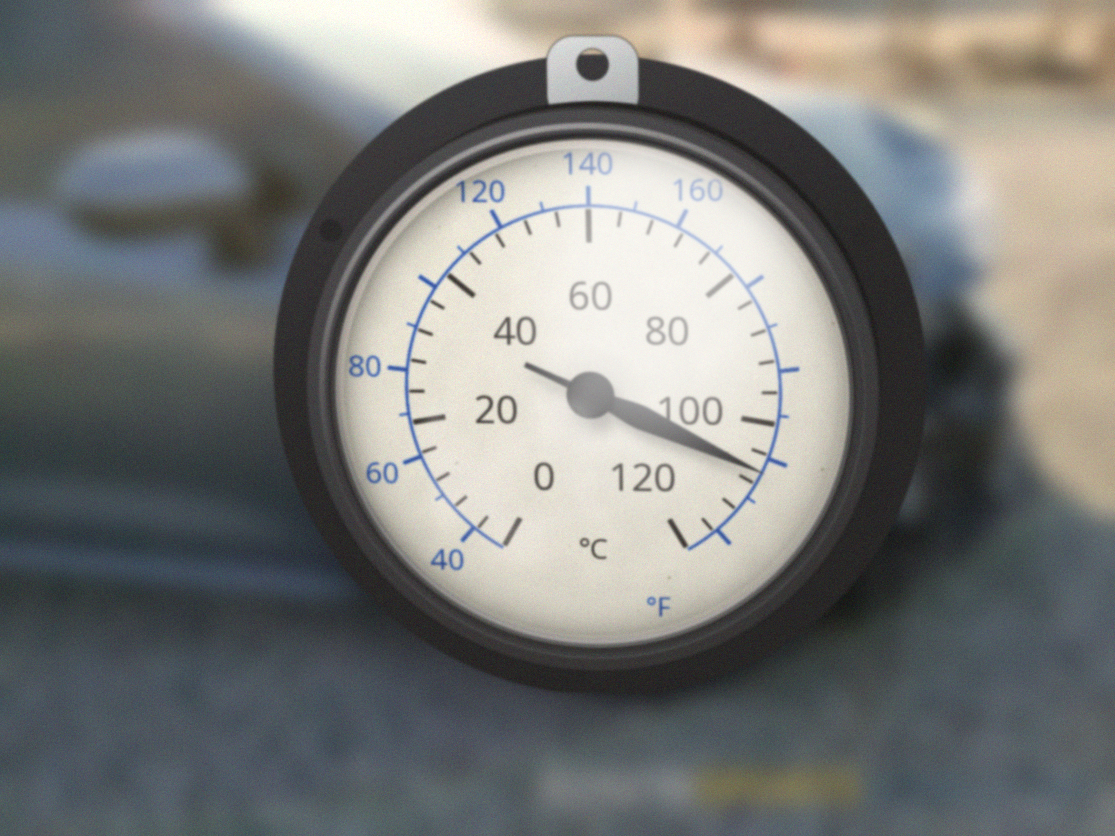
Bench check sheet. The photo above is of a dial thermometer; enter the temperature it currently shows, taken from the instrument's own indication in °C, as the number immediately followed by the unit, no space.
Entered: 106°C
